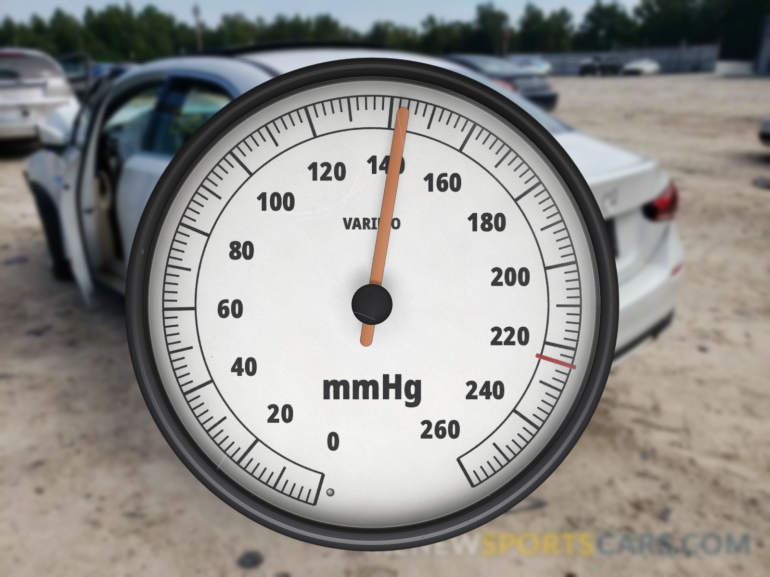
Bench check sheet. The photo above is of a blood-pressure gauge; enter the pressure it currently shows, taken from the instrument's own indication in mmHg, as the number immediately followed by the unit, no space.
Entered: 143mmHg
